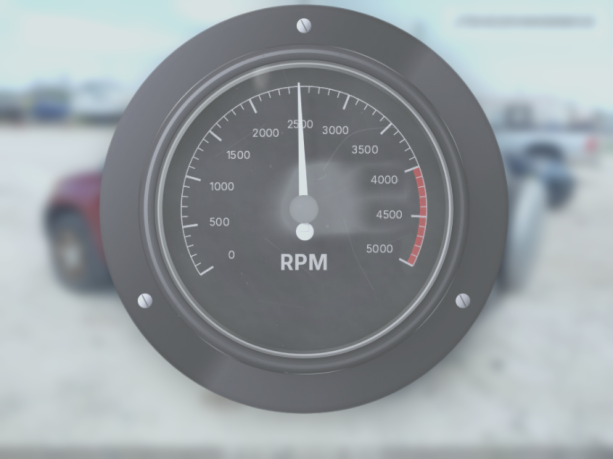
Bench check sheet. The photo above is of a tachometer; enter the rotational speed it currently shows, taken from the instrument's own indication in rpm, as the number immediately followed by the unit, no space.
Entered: 2500rpm
